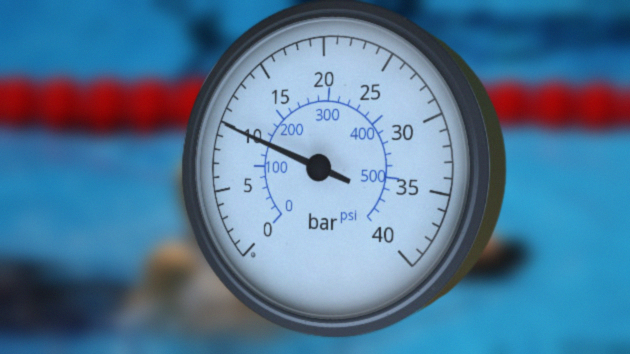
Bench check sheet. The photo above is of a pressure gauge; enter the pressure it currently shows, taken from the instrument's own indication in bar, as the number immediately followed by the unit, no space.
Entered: 10bar
